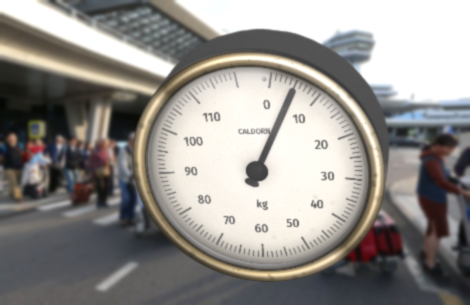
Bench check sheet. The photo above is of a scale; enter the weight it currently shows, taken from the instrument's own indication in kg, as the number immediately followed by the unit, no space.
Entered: 5kg
